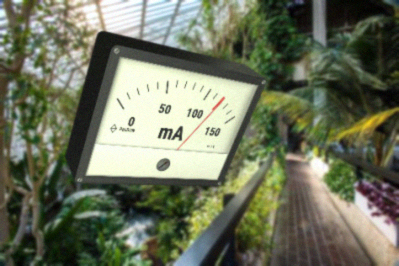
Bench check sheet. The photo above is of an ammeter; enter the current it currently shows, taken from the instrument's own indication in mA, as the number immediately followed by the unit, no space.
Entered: 120mA
